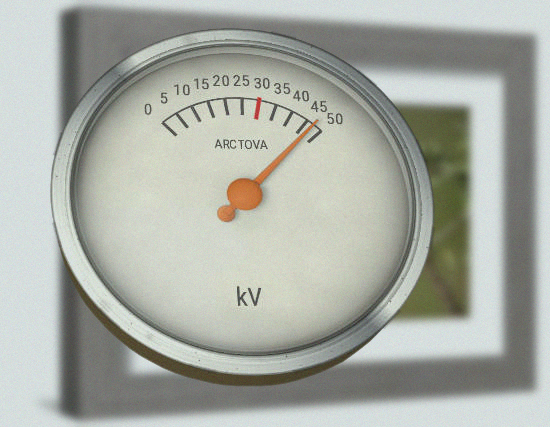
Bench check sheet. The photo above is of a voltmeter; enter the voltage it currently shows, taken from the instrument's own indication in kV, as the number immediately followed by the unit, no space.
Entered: 47.5kV
